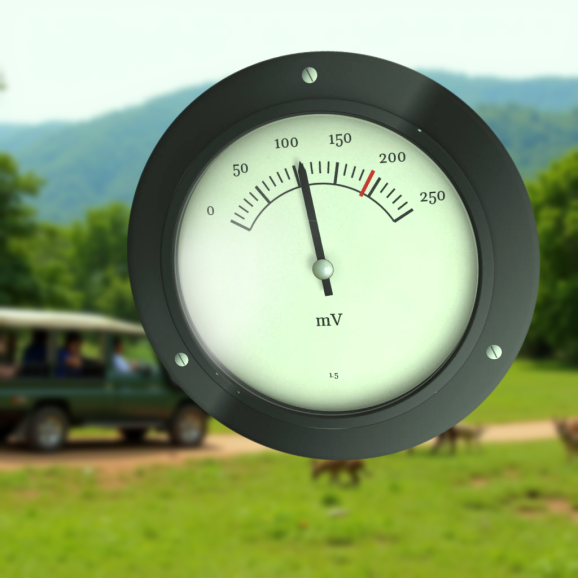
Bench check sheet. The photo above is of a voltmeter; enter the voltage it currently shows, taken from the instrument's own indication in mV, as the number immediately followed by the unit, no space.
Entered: 110mV
